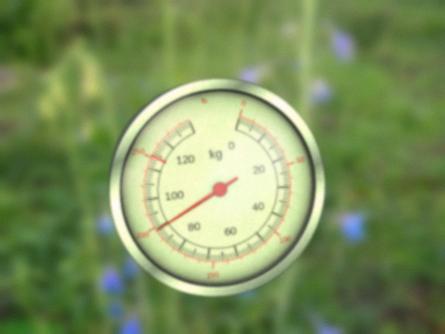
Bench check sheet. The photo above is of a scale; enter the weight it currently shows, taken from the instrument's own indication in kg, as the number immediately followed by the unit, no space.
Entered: 90kg
